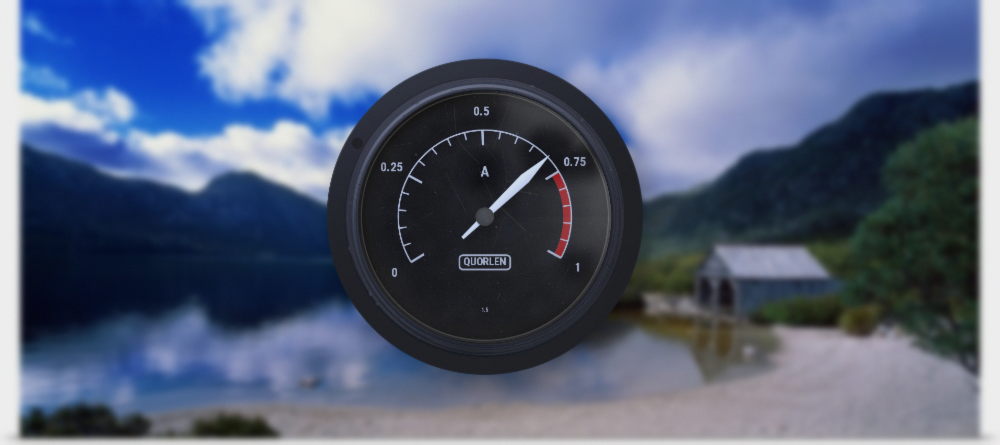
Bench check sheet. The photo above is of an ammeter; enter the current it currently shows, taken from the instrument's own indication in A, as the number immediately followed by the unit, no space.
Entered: 0.7A
